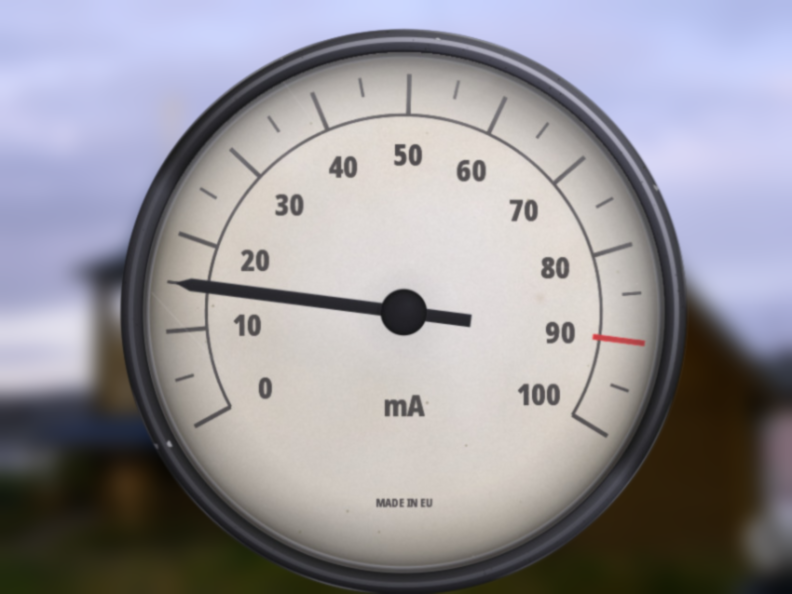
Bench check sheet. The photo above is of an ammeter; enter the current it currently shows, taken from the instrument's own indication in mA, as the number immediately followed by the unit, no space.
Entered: 15mA
